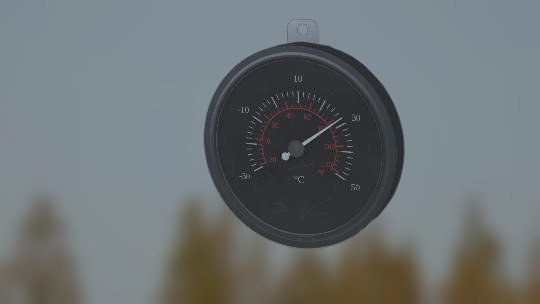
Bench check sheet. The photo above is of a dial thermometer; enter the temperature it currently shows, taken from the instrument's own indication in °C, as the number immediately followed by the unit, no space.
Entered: 28°C
